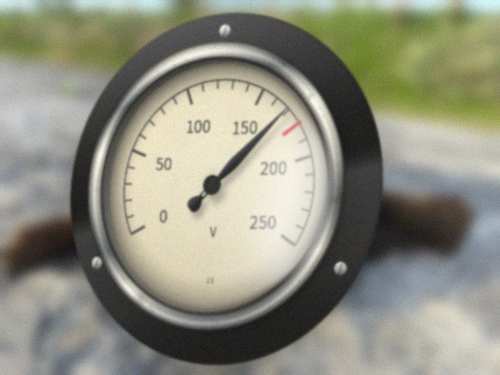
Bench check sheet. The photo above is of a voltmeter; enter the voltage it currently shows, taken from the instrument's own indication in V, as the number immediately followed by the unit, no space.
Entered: 170V
